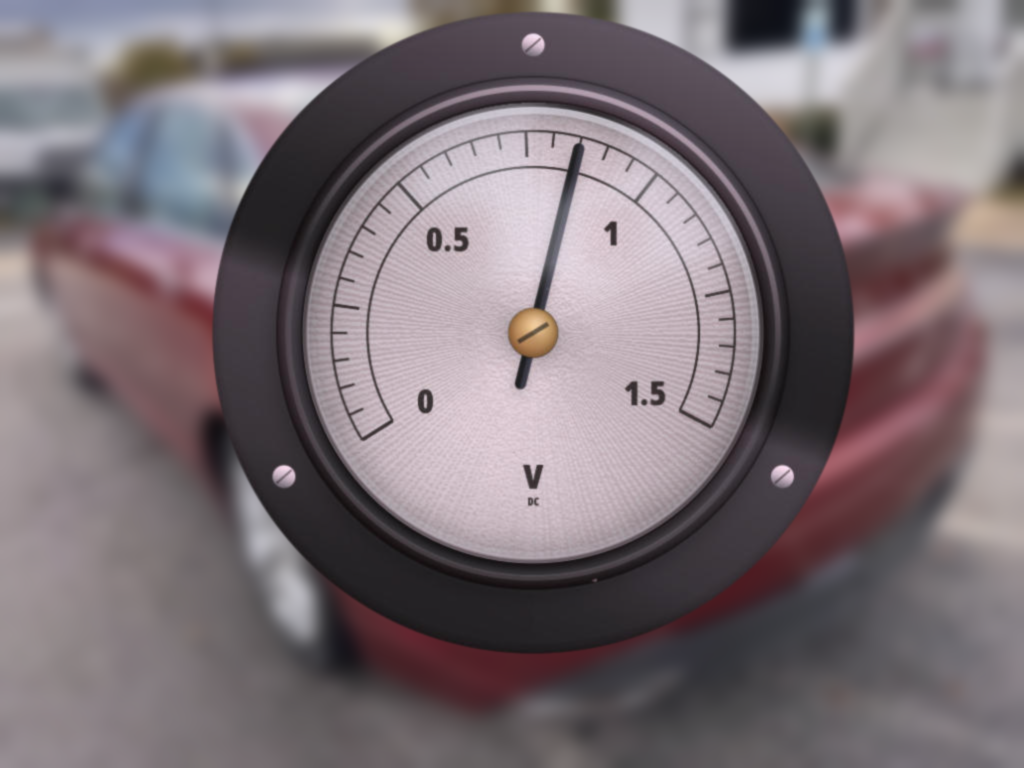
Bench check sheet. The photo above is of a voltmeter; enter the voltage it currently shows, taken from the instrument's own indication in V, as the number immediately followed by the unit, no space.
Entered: 0.85V
